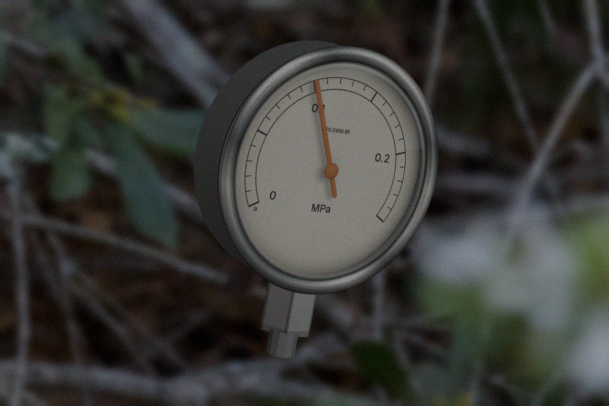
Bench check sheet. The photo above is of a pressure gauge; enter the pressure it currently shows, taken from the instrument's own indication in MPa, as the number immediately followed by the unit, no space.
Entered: 0.1MPa
